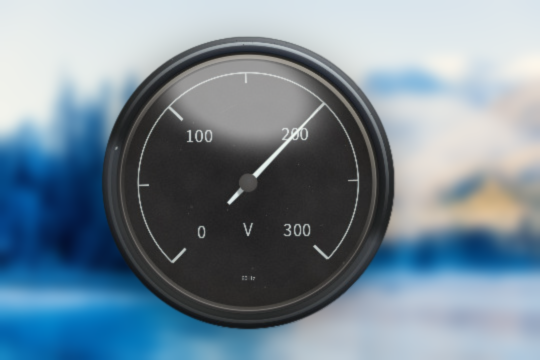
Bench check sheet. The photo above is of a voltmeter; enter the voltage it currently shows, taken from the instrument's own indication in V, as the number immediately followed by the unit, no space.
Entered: 200V
